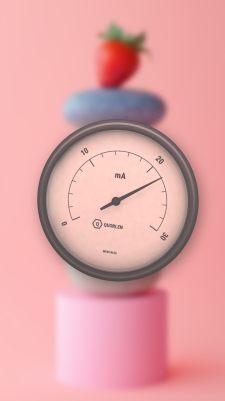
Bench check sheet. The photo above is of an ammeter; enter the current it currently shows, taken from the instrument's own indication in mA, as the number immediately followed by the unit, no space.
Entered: 22mA
